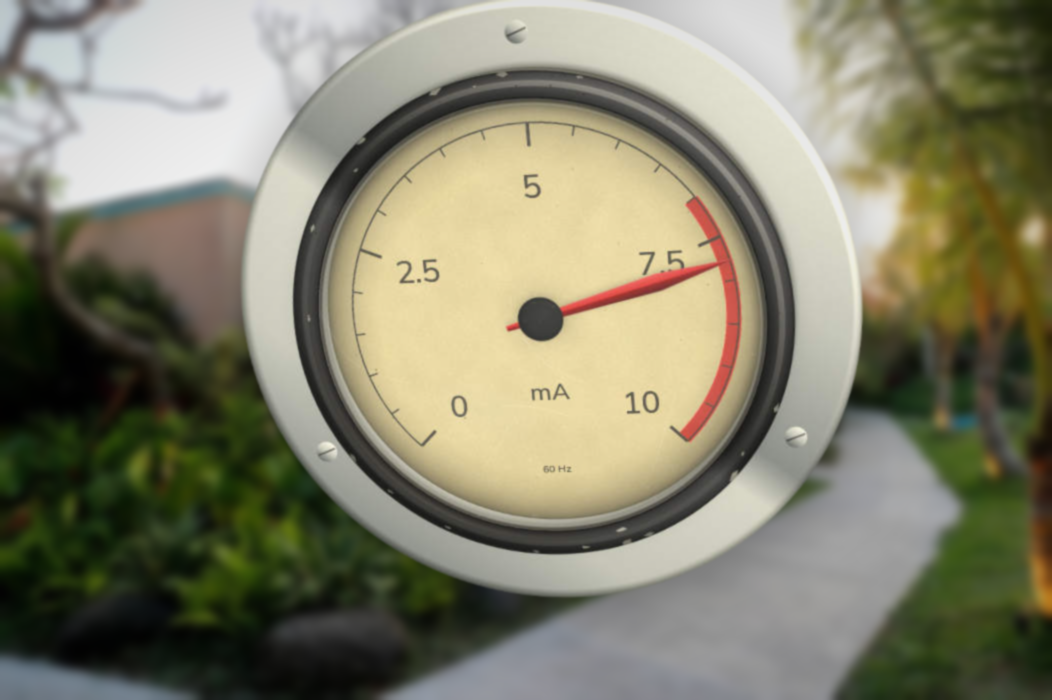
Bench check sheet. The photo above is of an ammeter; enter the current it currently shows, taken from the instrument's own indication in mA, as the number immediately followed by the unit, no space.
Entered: 7.75mA
